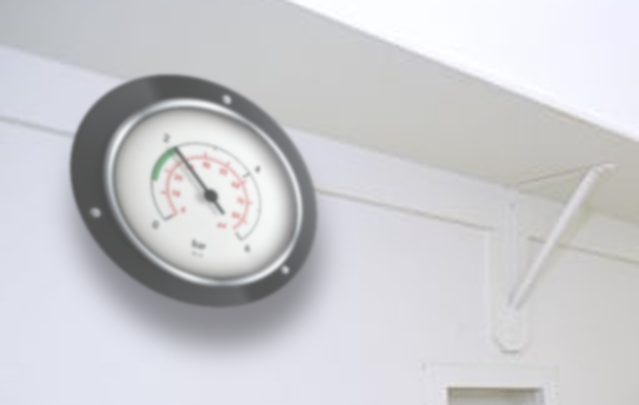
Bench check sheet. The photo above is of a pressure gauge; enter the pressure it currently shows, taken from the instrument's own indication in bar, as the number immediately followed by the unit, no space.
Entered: 2bar
